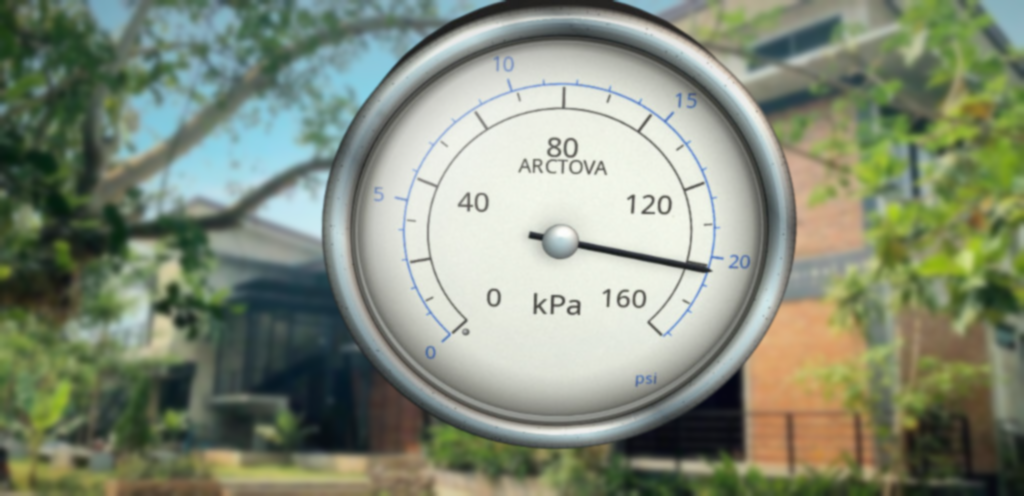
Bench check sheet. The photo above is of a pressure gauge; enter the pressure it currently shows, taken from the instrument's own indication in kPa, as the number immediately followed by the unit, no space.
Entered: 140kPa
